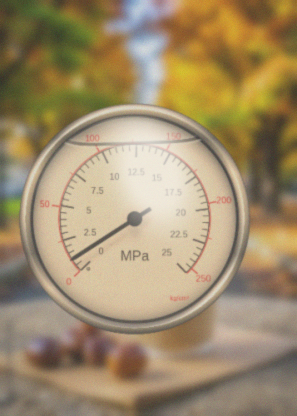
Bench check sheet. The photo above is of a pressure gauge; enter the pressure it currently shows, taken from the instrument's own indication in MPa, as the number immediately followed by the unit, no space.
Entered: 1MPa
